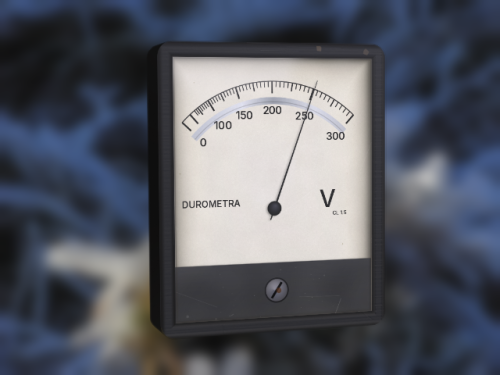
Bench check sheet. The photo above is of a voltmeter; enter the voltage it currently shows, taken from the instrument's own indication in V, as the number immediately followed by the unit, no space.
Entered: 250V
